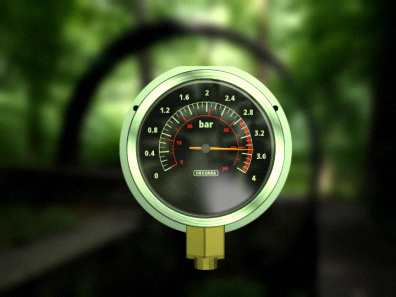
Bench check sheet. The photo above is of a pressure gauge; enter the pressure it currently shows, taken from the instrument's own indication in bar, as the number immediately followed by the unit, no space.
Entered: 3.5bar
